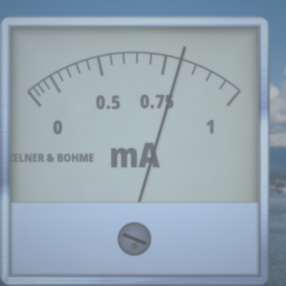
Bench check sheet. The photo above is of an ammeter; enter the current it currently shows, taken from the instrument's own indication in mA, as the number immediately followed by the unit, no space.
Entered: 0.8mA
